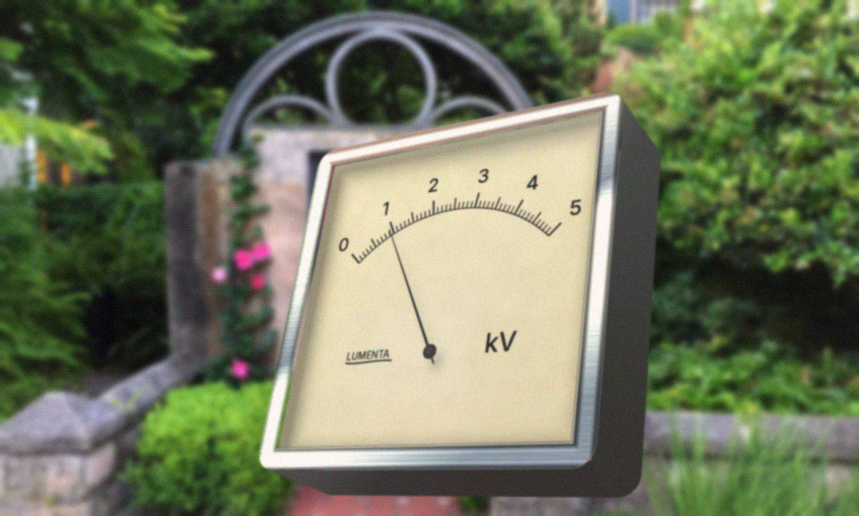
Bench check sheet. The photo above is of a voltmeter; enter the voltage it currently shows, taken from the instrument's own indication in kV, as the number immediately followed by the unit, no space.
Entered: 1kV
